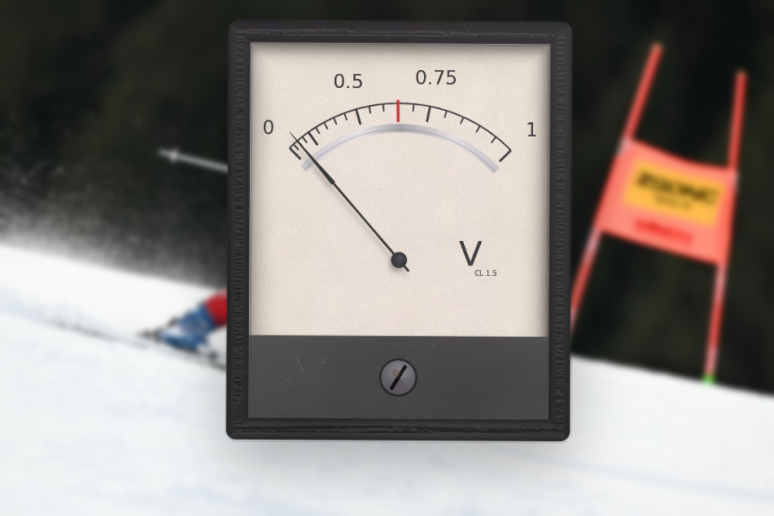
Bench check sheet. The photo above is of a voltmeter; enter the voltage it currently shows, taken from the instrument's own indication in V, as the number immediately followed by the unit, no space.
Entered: 0.15V
